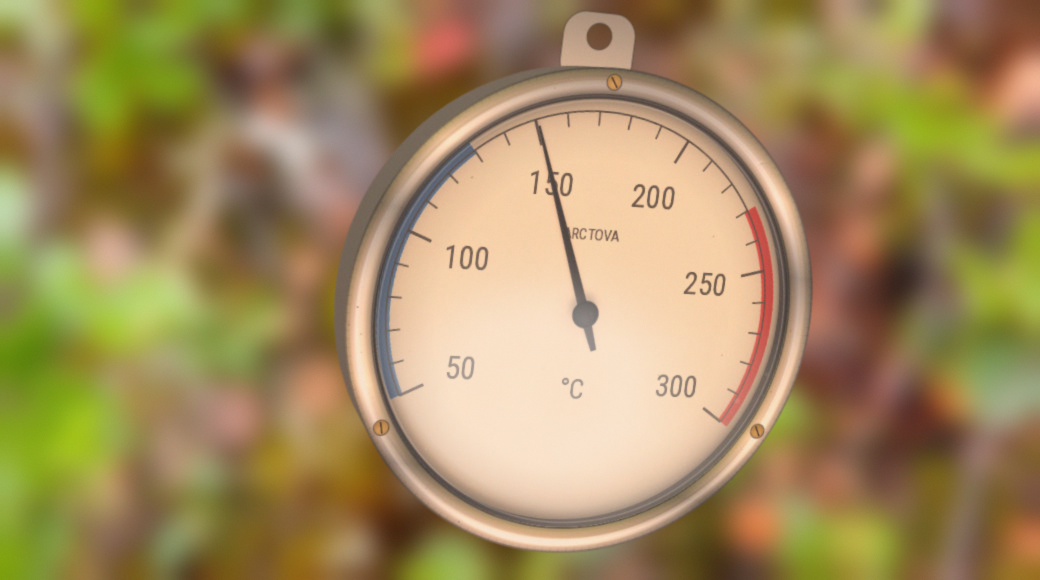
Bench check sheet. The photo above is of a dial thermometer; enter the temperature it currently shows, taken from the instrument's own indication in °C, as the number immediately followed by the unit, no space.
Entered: 150°C
